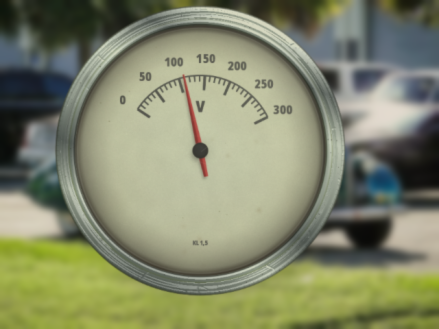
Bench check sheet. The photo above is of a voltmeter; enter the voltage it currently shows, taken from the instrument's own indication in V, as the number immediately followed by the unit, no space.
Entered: 110V
